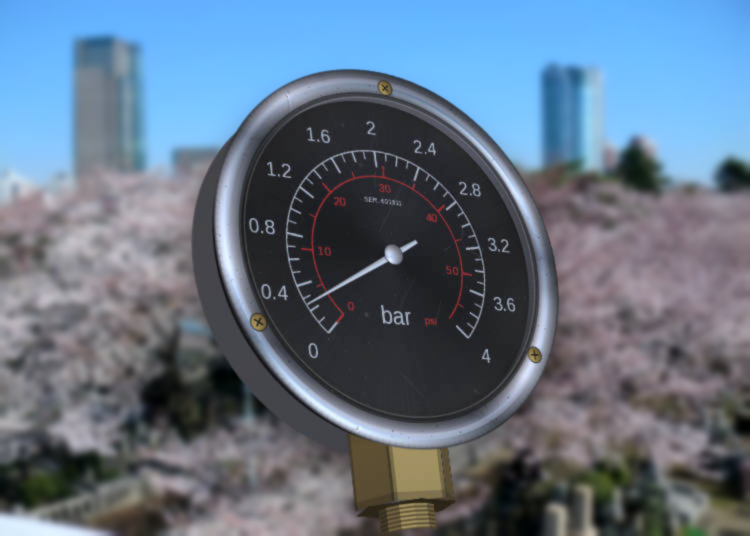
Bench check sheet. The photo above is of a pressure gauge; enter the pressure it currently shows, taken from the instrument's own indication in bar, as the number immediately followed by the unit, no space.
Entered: 0.25bar
